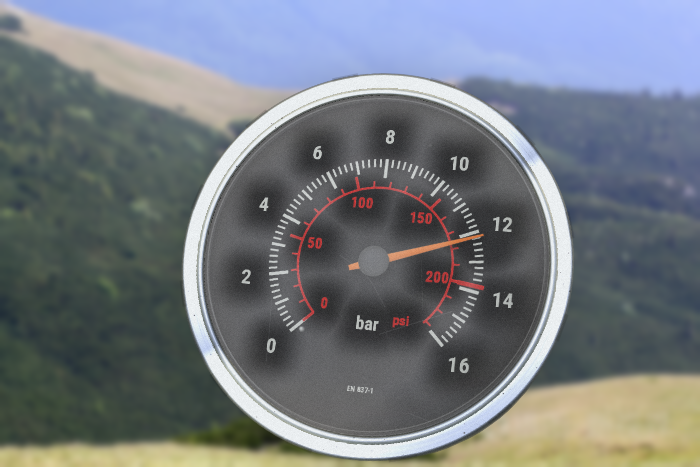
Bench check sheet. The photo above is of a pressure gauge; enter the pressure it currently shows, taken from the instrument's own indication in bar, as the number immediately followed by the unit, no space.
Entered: 12.2bar
